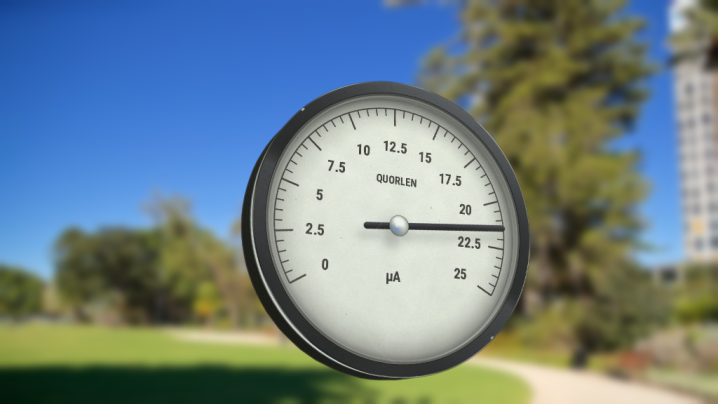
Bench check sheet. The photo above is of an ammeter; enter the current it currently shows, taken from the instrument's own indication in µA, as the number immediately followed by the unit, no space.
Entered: 21.5µA
